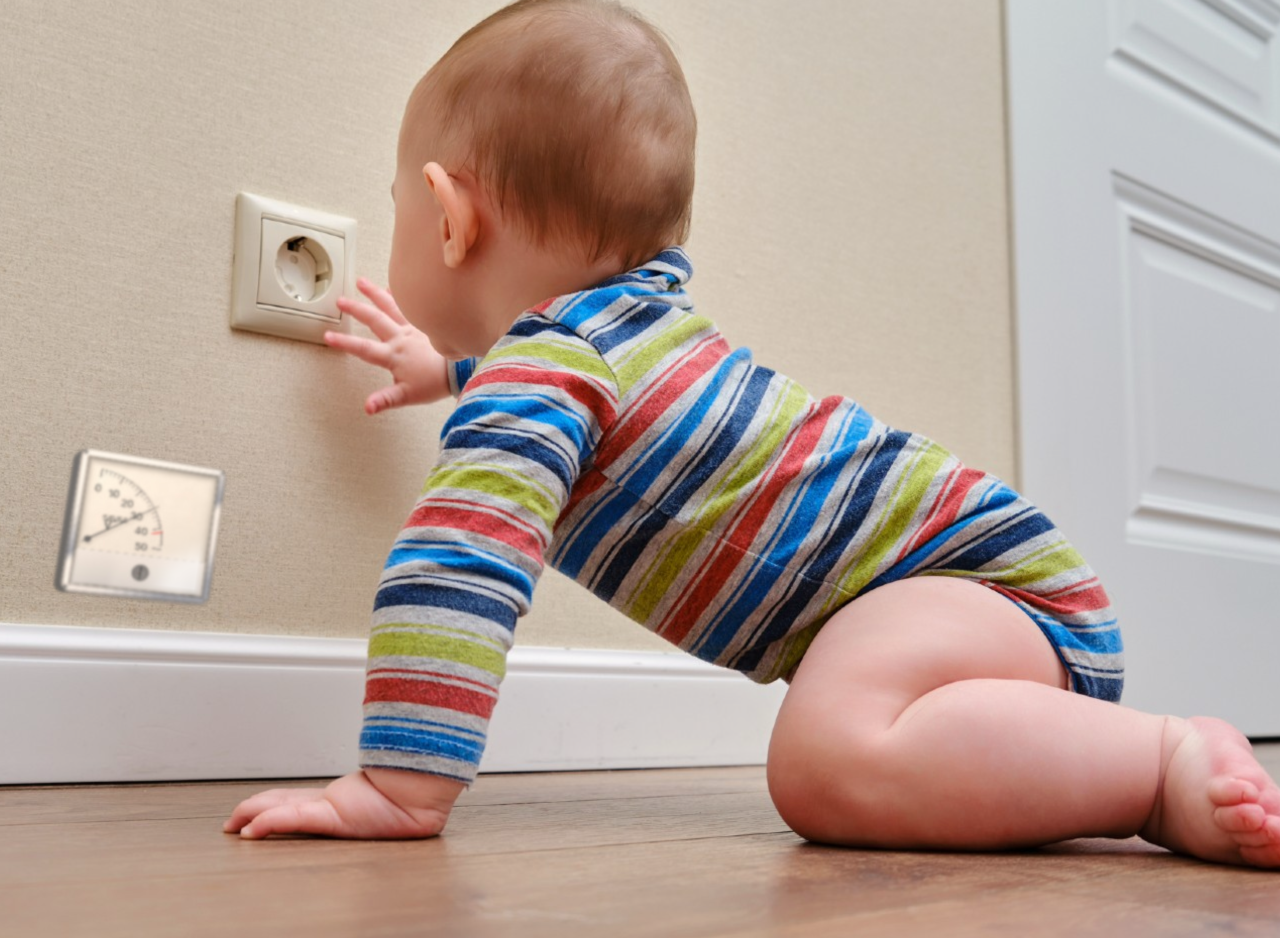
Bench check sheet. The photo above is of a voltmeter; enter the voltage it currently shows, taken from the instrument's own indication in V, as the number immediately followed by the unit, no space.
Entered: 30V
